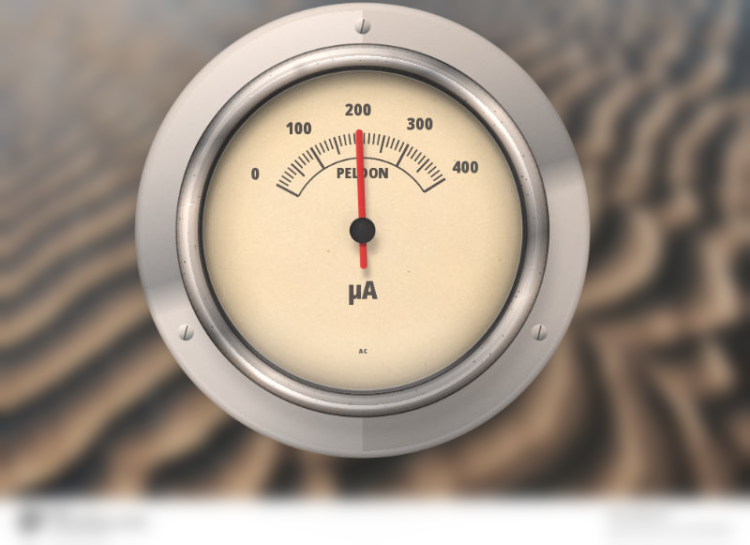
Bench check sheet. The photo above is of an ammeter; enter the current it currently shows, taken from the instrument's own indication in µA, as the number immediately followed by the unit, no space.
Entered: 200µA
